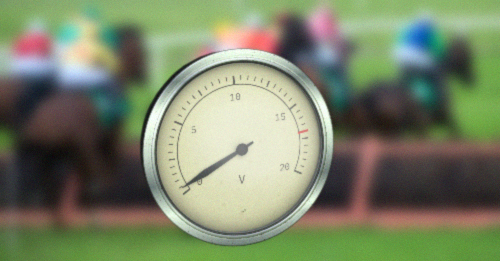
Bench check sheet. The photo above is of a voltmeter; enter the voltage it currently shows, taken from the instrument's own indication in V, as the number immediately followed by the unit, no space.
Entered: 0.5V
